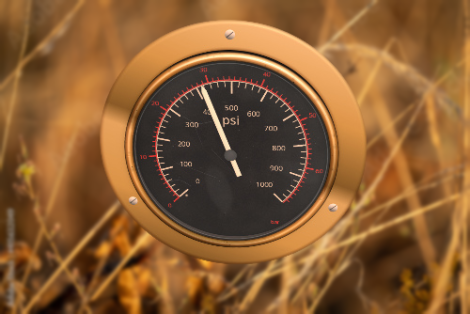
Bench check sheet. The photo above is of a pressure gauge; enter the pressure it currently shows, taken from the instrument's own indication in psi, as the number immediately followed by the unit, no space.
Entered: 420psi
